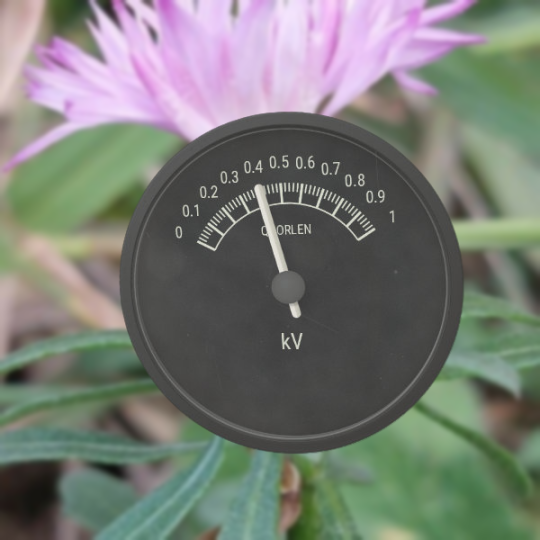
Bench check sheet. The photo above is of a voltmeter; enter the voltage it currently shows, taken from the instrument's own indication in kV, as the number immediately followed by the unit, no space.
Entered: 0.4kV
